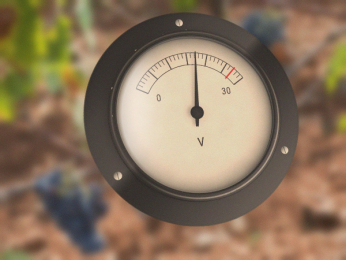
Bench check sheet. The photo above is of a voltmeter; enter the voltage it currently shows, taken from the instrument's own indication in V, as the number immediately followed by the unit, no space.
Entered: 17V
